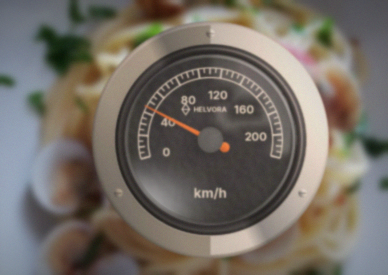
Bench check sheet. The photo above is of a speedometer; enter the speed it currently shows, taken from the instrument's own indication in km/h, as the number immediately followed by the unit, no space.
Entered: 45km/h
